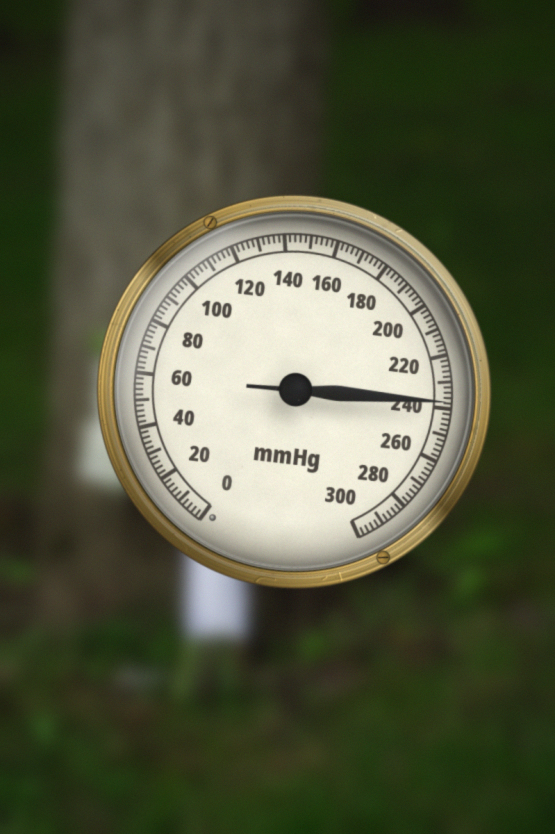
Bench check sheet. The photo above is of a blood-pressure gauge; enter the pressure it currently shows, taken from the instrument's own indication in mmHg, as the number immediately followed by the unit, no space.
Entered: 238mmHg
